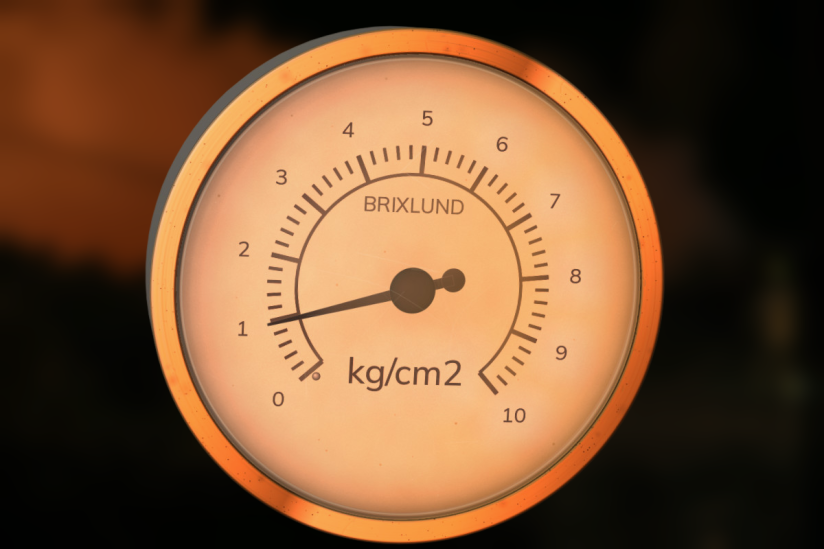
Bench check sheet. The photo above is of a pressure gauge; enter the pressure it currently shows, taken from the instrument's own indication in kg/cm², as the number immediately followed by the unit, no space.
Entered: 1kg/cm²
